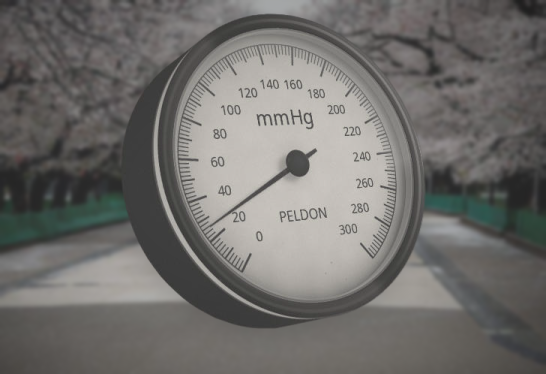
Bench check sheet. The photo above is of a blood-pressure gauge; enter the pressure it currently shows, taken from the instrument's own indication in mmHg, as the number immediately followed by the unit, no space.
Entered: 26mmHg
